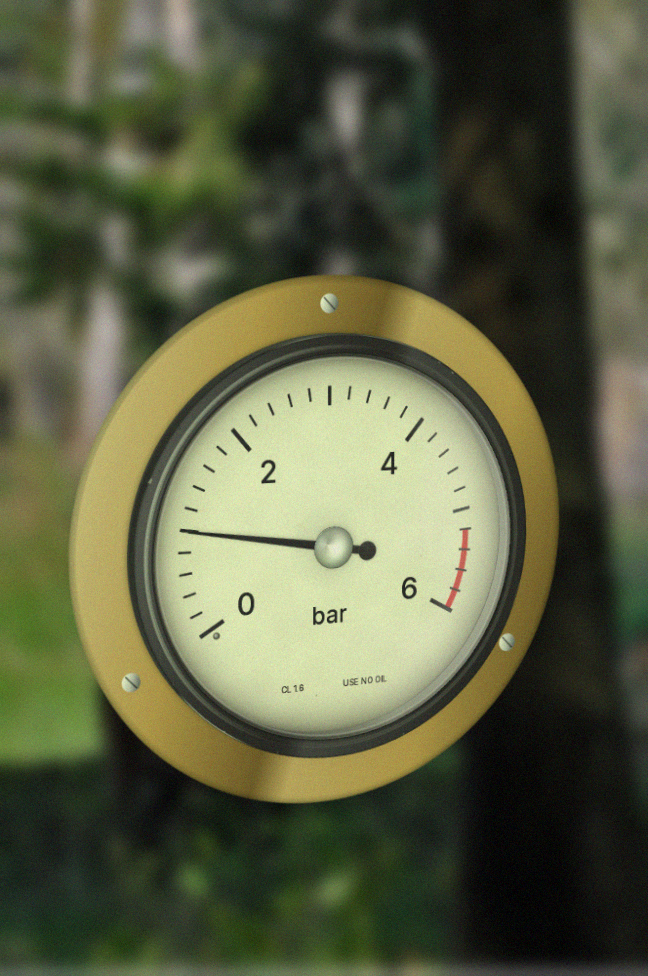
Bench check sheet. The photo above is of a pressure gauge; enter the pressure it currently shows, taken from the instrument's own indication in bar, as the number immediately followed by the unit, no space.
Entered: 1bar
